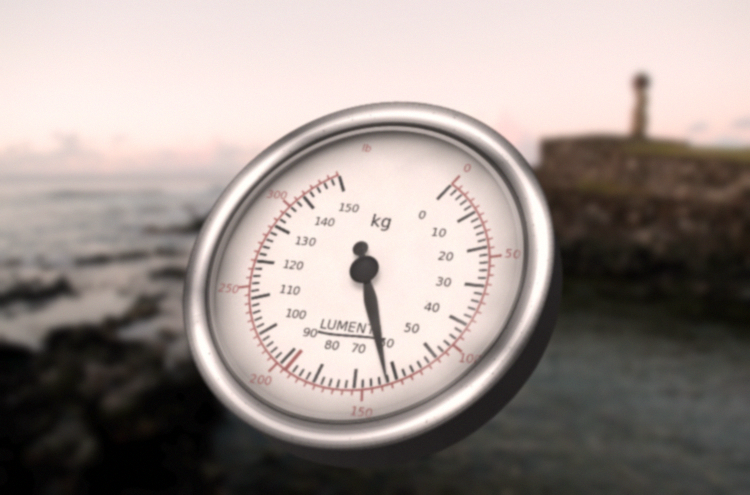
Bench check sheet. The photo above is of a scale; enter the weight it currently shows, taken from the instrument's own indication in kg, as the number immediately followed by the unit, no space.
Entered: 62kg
